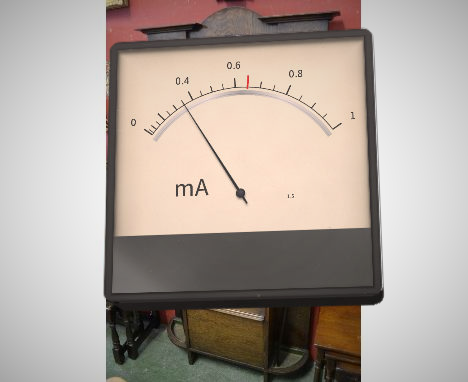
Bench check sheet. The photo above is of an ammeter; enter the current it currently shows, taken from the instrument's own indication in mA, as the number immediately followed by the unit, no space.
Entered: 0.35mA
